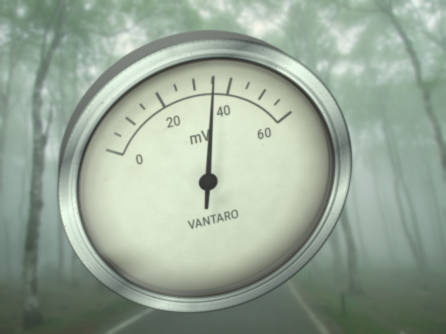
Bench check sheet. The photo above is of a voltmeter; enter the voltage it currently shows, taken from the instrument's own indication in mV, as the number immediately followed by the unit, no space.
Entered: 35mV
